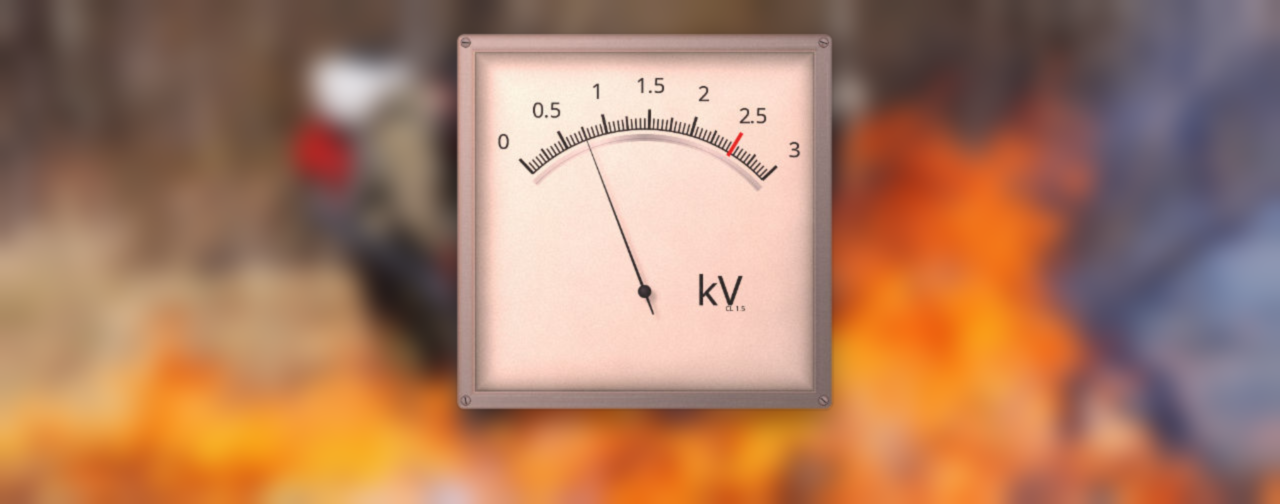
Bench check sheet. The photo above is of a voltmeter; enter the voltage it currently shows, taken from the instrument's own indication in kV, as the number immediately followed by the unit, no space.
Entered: 0.75kV
